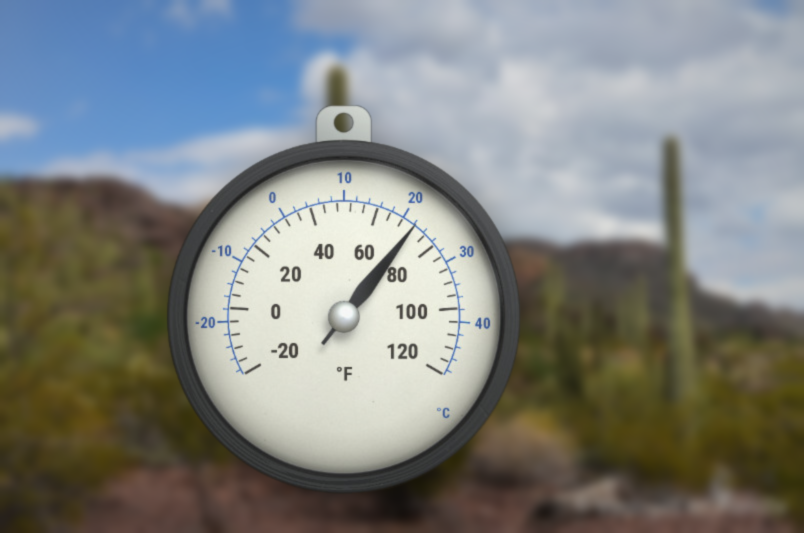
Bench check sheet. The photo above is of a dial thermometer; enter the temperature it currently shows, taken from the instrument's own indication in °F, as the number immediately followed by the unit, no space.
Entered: 72°F
